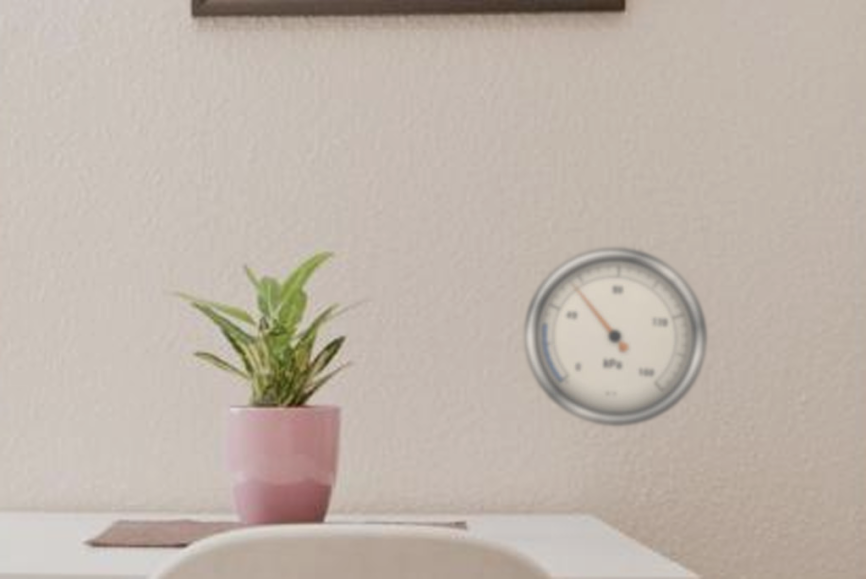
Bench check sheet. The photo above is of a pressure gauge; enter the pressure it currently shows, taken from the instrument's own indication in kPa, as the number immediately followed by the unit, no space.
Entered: 55kPa
